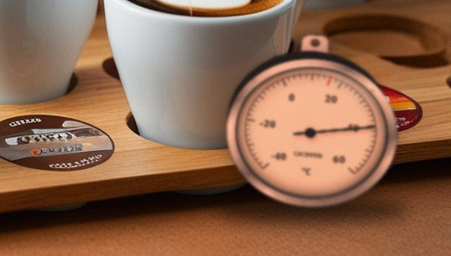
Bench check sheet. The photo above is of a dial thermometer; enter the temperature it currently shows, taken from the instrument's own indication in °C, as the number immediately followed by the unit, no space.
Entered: 40°C
